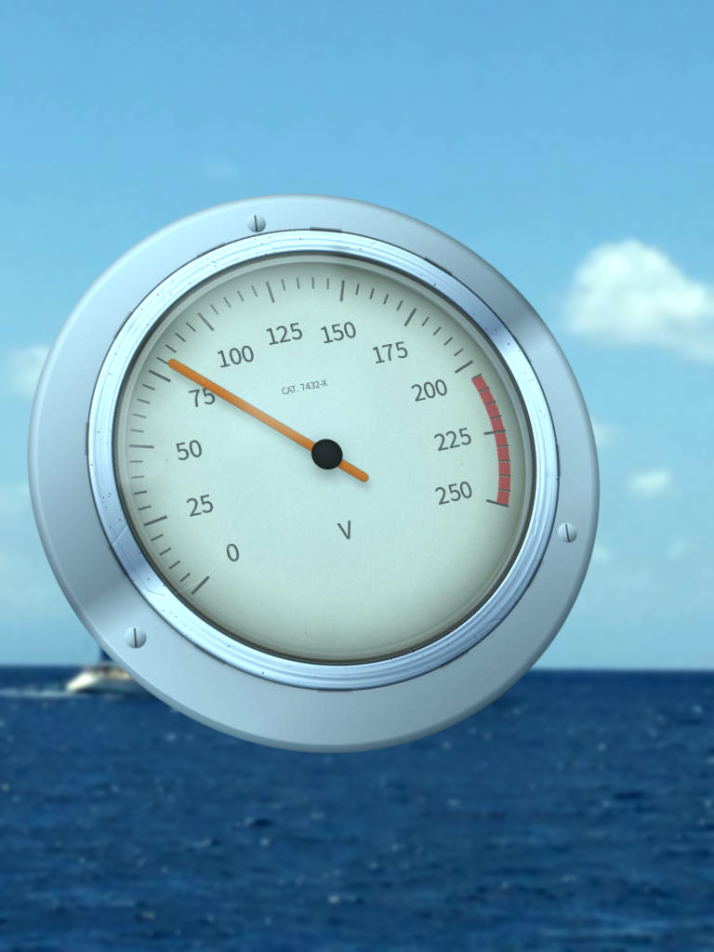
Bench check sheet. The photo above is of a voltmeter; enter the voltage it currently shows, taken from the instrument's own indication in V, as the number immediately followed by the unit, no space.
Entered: 80V
